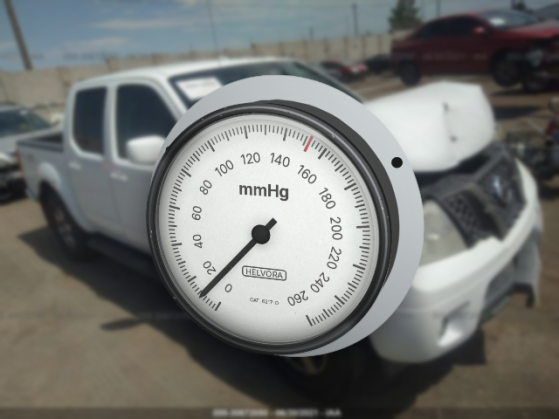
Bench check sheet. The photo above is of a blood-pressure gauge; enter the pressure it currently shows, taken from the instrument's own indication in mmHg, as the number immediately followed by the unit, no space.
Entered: 10mmHg
